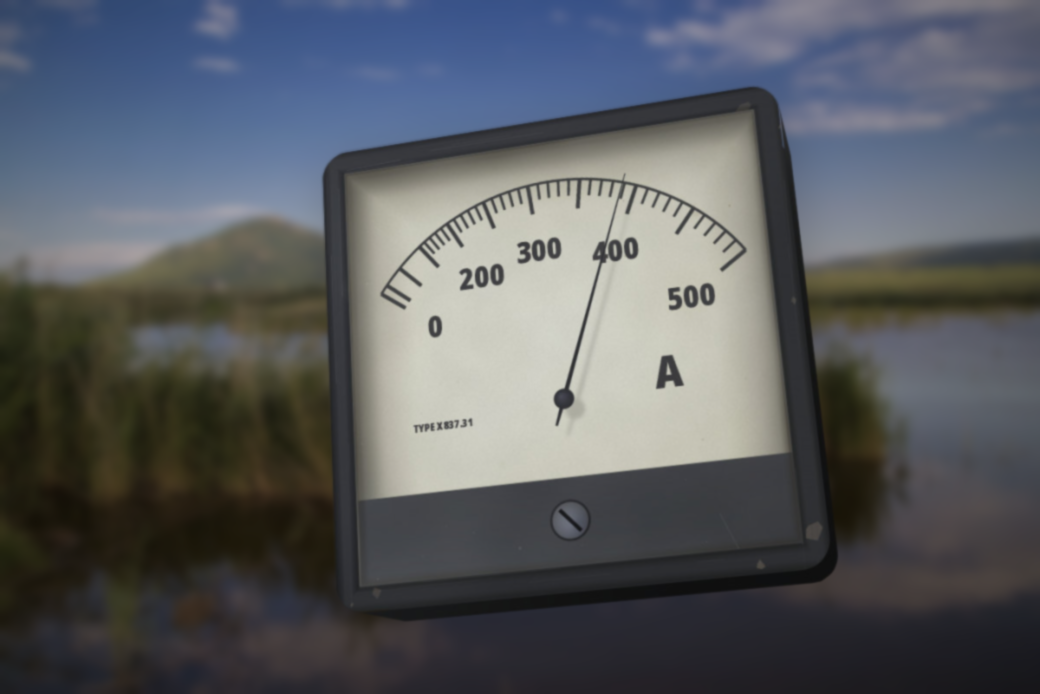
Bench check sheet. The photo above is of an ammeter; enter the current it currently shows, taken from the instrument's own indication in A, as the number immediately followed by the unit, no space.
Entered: 390A
